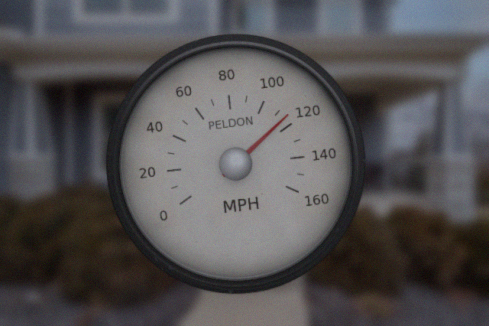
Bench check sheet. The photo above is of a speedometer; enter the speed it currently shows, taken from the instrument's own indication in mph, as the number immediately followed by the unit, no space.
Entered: 115mph
